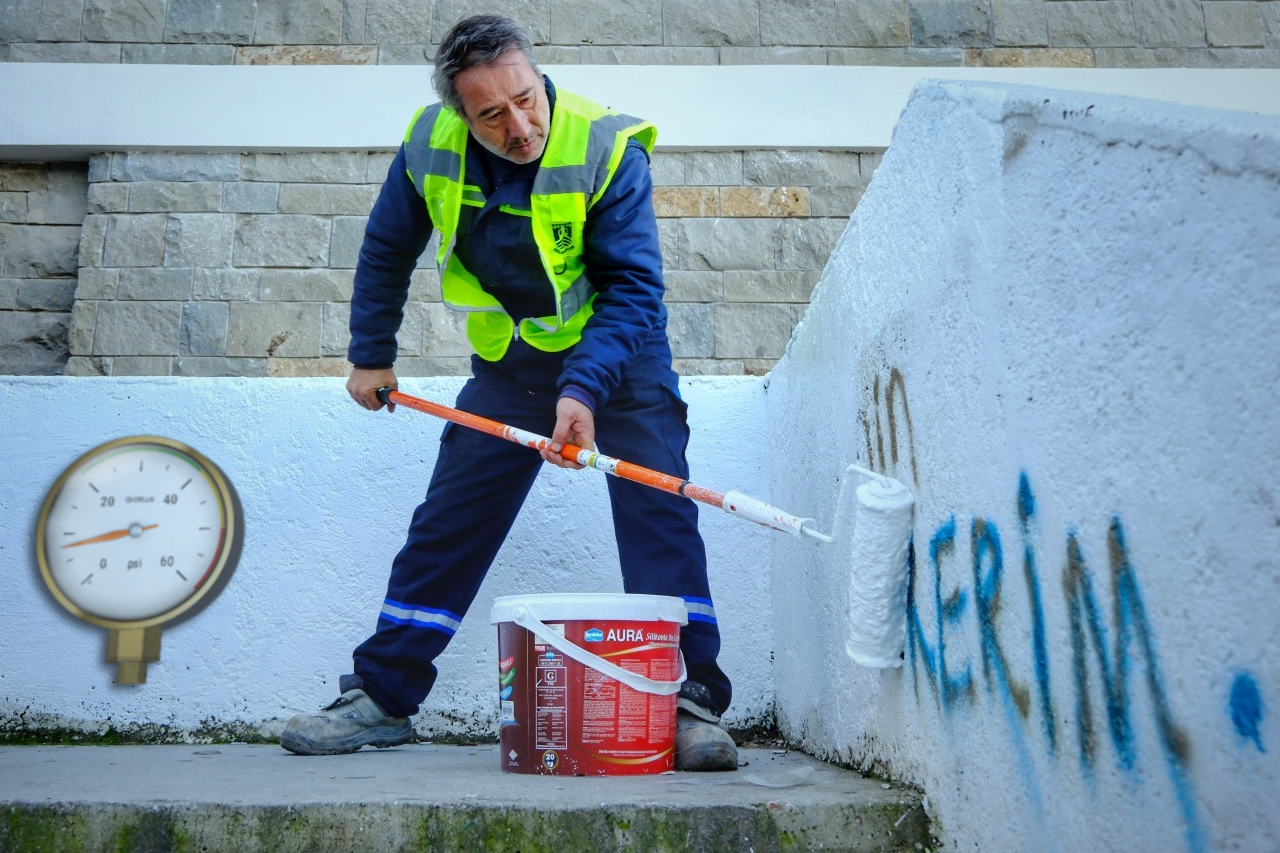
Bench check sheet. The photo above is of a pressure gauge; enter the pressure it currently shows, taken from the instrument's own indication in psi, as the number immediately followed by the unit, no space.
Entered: 7.5psi
